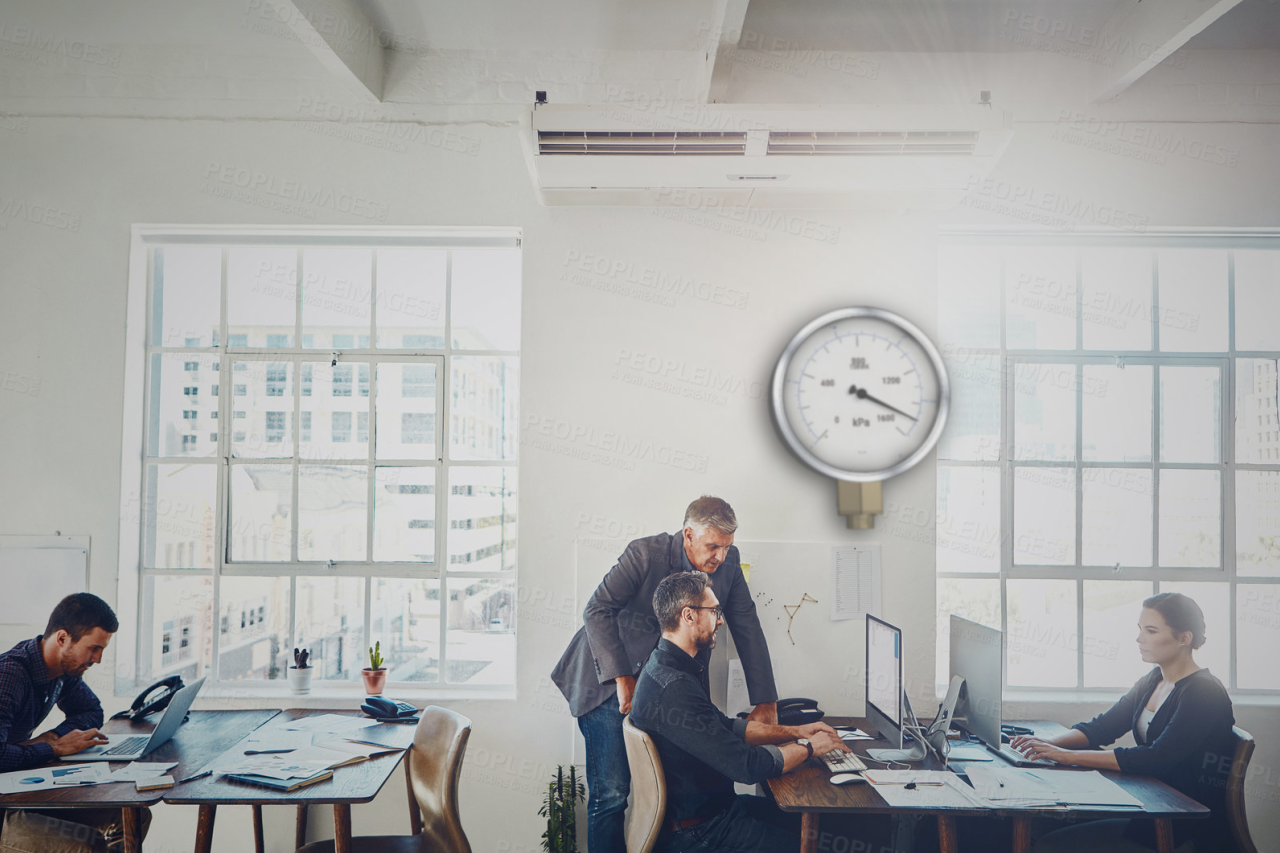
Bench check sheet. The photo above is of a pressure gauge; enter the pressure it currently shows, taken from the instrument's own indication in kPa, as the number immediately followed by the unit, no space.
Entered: 1500kPa
